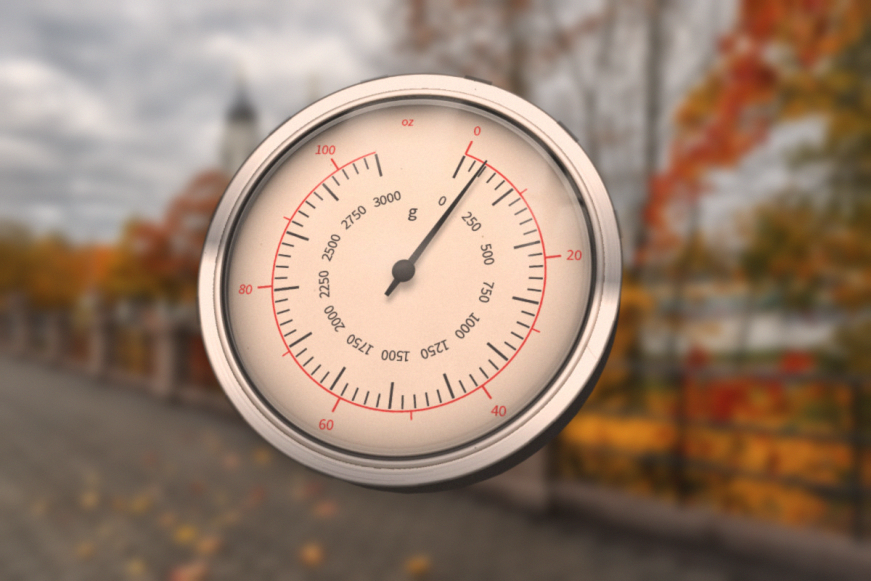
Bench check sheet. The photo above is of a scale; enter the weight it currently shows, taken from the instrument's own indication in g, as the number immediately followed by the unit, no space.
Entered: 100g
